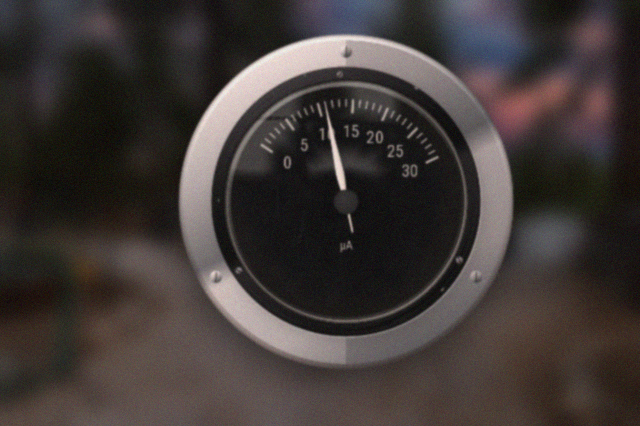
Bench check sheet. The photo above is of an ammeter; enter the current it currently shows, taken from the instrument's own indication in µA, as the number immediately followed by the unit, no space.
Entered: 11µA
